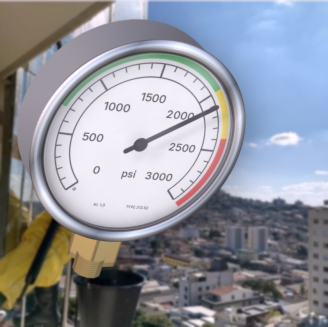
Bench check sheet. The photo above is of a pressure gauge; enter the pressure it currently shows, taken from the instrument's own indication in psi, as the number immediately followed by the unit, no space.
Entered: 2100psi
